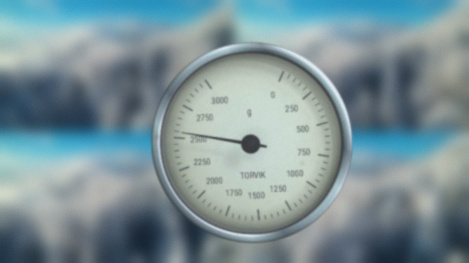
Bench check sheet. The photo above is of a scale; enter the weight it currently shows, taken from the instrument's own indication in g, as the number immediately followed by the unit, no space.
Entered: 2550g
